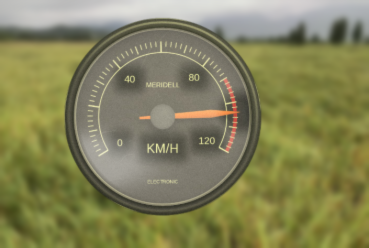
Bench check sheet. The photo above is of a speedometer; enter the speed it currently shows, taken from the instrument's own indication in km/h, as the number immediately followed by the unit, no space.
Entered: 104km/h
